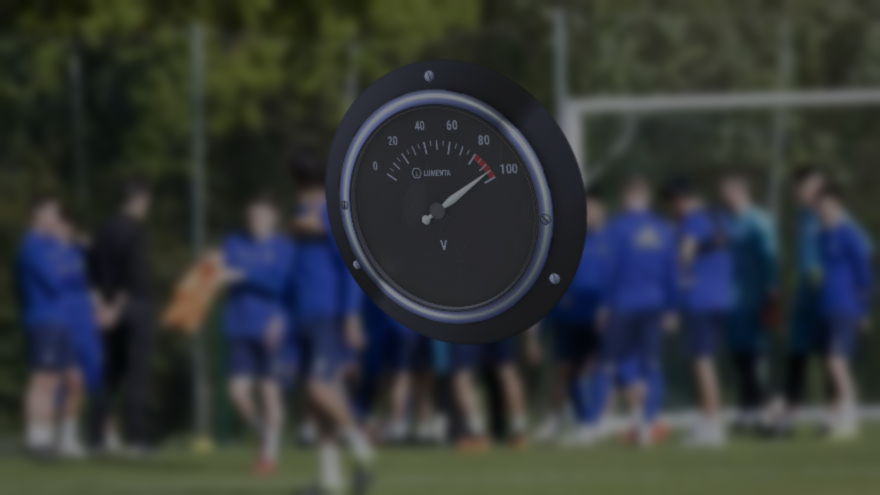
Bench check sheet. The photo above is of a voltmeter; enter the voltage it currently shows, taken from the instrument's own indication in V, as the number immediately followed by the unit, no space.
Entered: 95V
